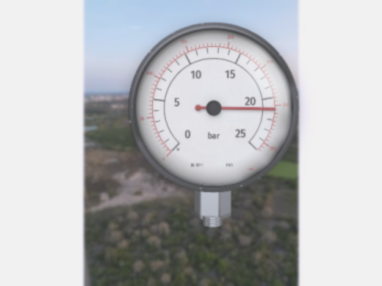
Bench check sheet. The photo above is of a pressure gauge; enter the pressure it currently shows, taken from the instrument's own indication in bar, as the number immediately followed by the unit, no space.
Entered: 21bar
